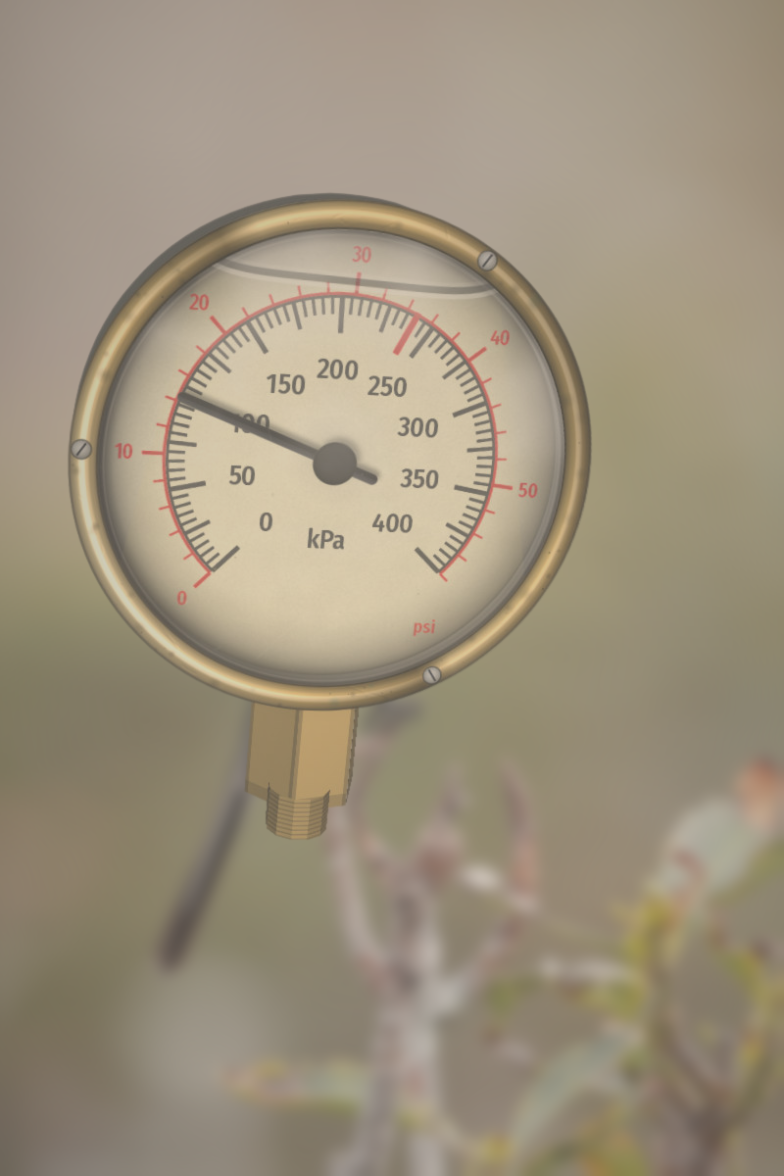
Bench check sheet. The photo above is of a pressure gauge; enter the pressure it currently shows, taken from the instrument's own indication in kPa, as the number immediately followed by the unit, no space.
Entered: 100kPa
